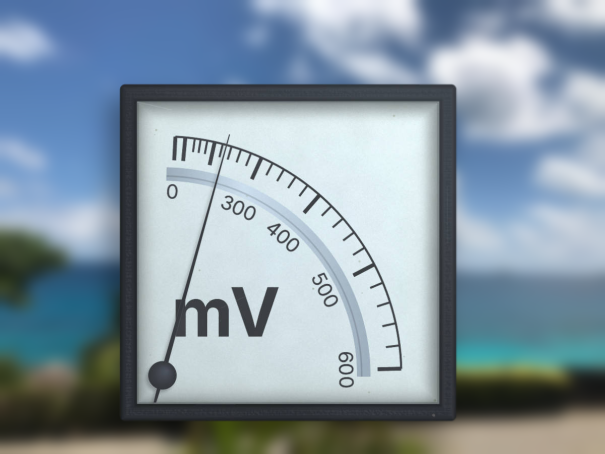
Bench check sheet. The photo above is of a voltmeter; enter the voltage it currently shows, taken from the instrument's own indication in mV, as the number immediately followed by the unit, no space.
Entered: 230mV
